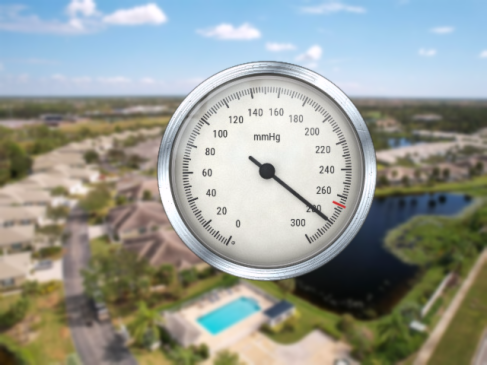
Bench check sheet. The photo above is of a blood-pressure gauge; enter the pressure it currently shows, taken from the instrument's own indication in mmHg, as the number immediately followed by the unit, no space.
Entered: 280mmHg
